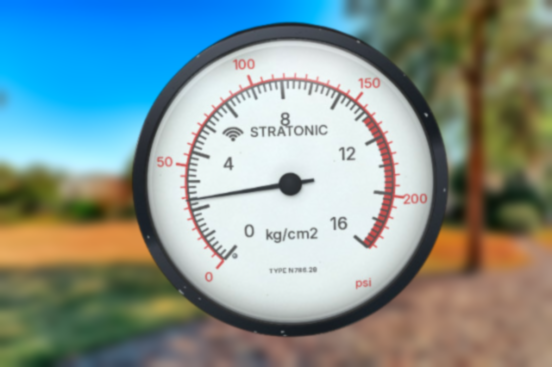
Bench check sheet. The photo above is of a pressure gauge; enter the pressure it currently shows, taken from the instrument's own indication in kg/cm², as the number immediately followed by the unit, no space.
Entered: 2.4kg/cm²
